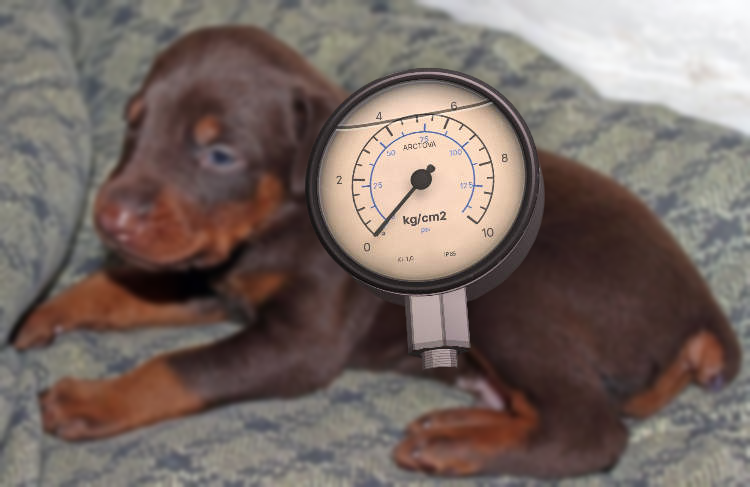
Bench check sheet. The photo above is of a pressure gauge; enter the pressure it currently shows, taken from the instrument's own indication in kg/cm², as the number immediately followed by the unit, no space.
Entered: 0kg/cm²
